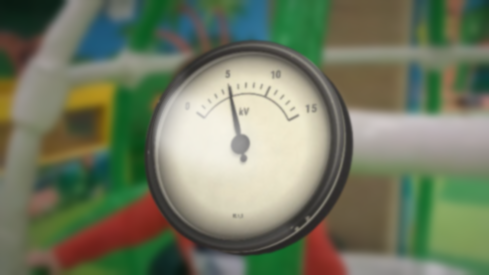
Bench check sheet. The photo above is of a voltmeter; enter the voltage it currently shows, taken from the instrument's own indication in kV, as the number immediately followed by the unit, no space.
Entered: 5kV
